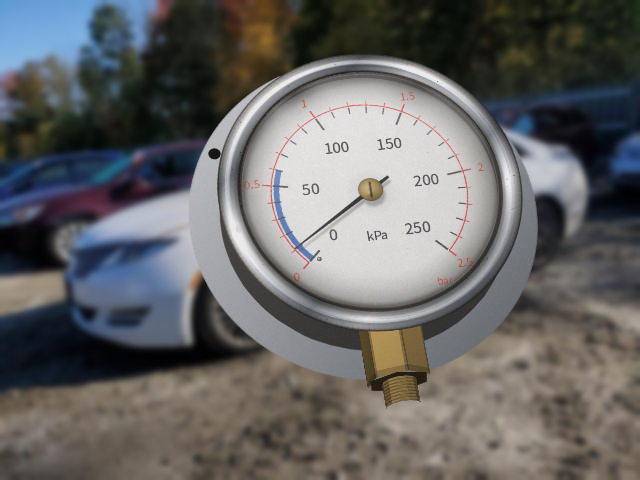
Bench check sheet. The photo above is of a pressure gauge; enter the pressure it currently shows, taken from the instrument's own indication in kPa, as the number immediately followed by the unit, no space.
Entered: 10kPa
